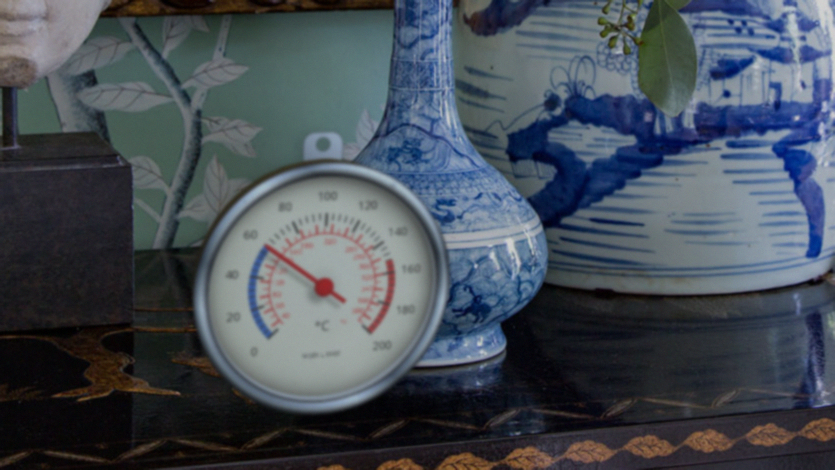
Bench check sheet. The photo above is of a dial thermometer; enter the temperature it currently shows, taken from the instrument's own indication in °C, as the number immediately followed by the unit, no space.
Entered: 60°C
